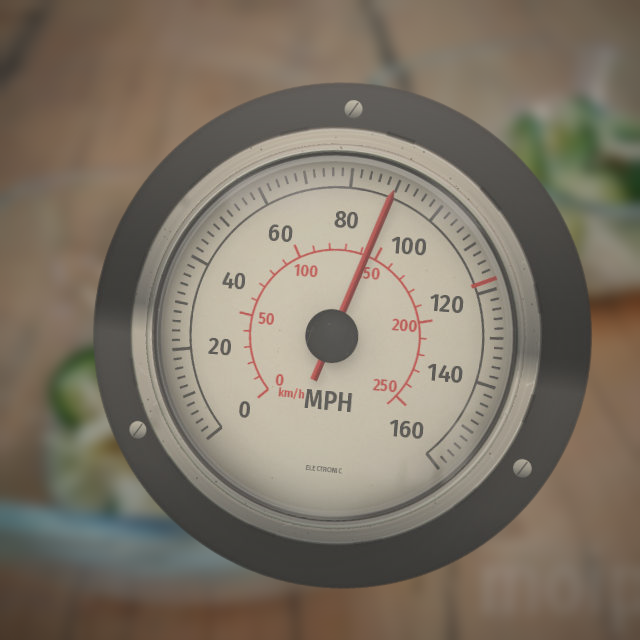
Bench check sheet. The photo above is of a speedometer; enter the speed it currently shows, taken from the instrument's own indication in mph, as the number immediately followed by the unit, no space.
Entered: 90mph
